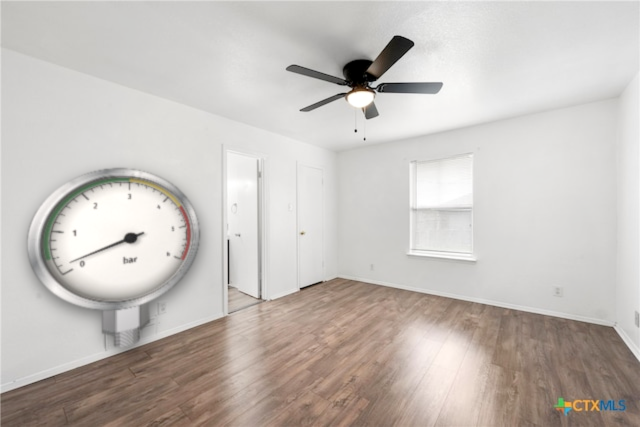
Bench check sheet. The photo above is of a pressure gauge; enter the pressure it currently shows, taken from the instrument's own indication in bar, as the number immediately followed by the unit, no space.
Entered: 0.2bar
